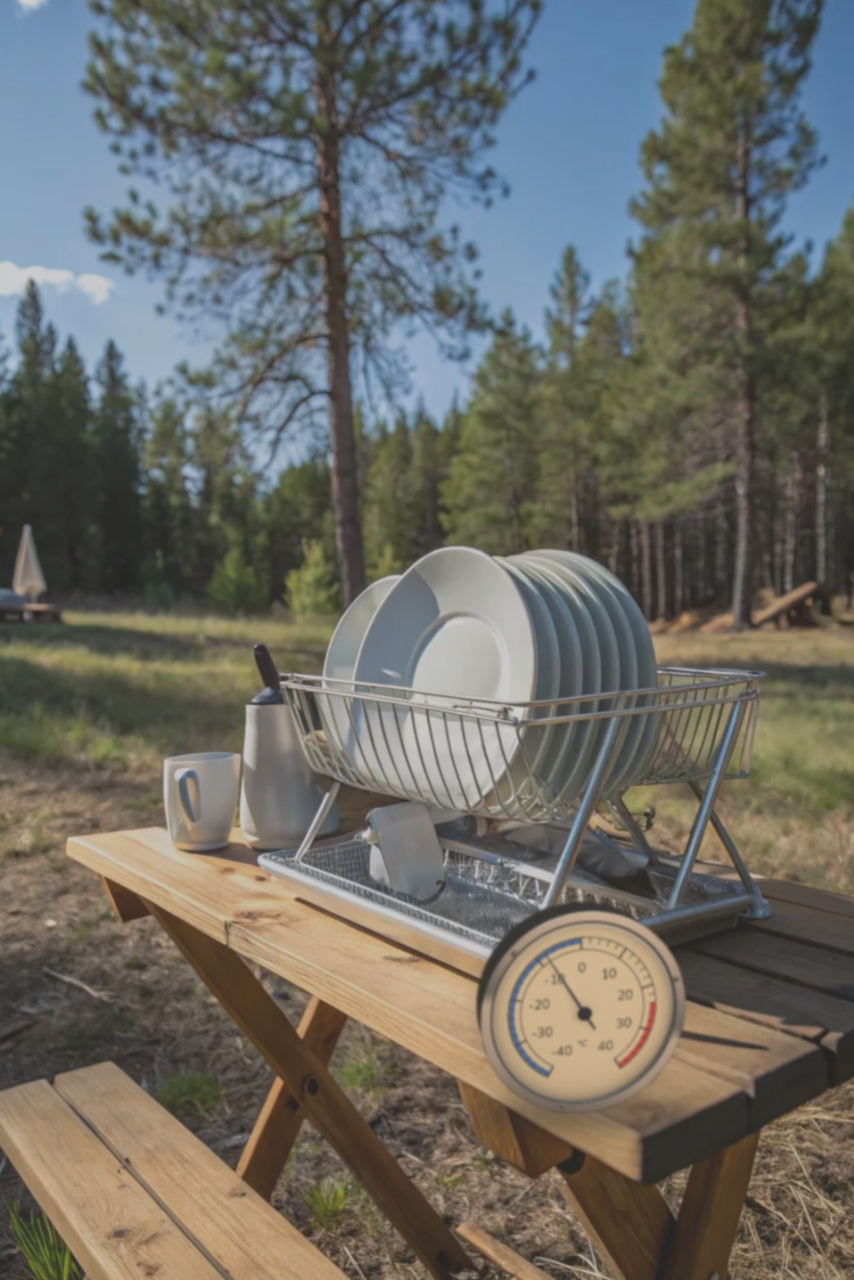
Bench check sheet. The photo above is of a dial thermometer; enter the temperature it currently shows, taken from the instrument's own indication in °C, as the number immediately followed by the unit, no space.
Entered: -8°C
